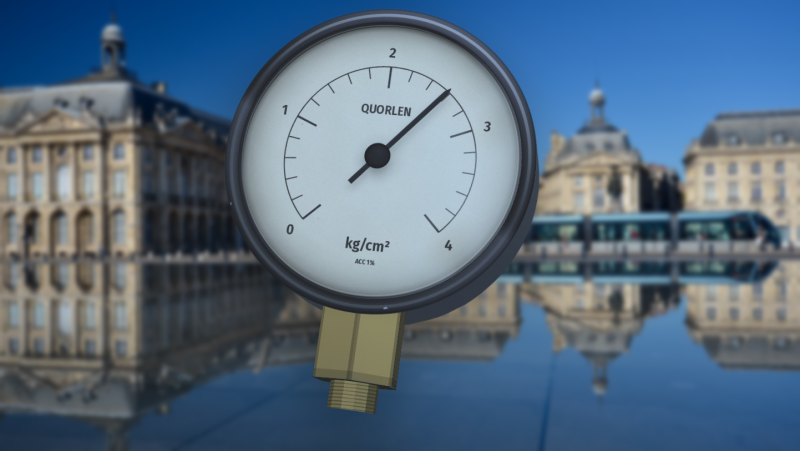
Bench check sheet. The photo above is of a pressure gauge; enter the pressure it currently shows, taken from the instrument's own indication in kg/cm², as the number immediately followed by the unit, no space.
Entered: 2.6kg/cm²
